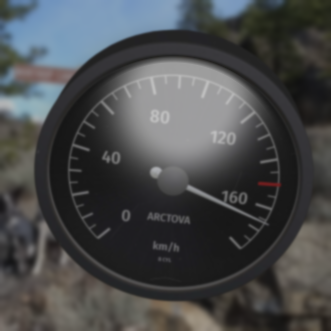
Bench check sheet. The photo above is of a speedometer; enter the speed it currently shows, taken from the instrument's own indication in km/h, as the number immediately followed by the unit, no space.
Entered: 165km/h
